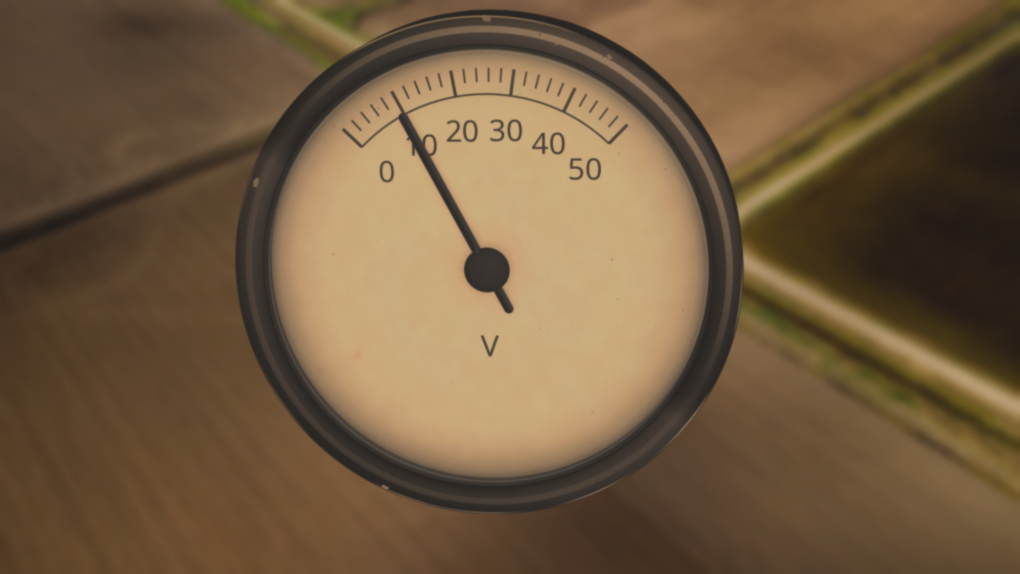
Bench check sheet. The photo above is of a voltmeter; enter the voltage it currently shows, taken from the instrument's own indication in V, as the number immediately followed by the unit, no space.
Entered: 10V
